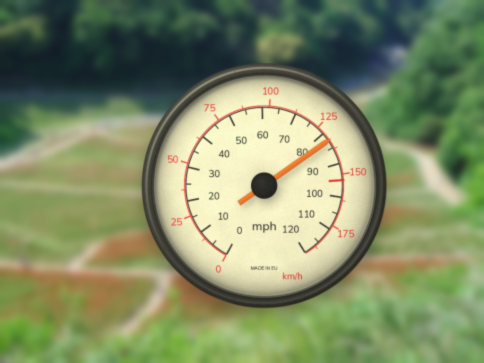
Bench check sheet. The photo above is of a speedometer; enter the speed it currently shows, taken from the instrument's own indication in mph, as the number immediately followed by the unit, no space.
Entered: 82.5mph
